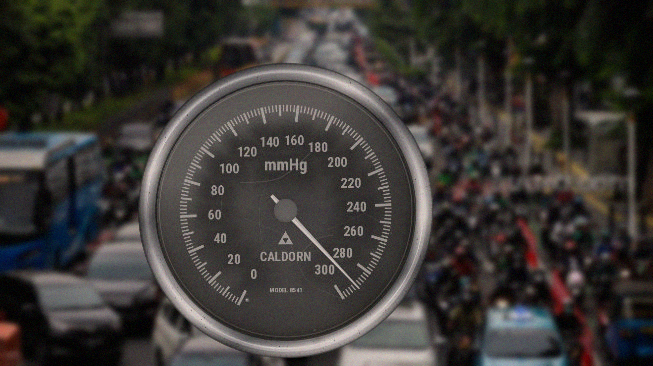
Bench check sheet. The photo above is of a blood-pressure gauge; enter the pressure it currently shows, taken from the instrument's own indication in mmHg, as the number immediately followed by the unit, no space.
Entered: 290mmHg
